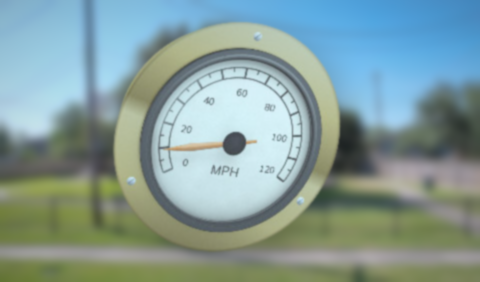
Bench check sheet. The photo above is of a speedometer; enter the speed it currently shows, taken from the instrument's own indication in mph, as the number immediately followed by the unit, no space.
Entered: 10mph
